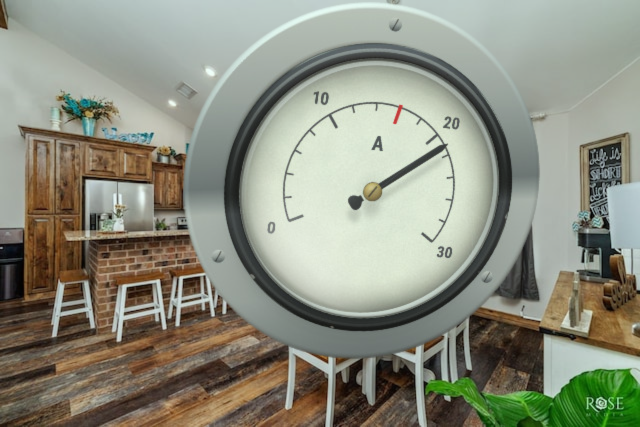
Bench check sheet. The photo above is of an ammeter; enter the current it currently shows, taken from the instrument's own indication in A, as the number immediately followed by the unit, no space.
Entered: 21A
